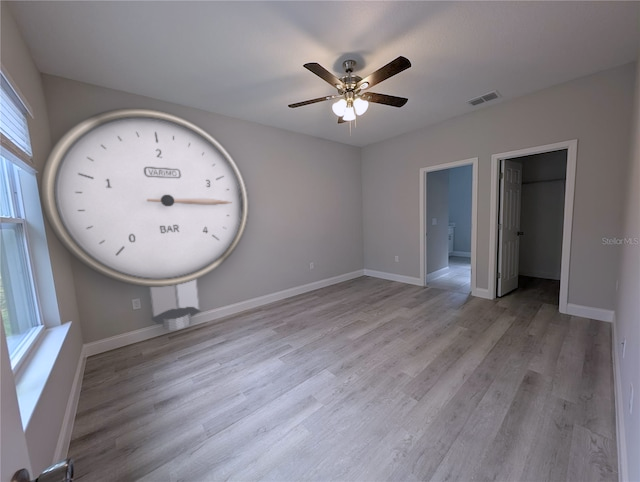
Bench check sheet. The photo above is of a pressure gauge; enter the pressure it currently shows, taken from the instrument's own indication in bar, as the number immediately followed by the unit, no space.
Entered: 3.4bar
